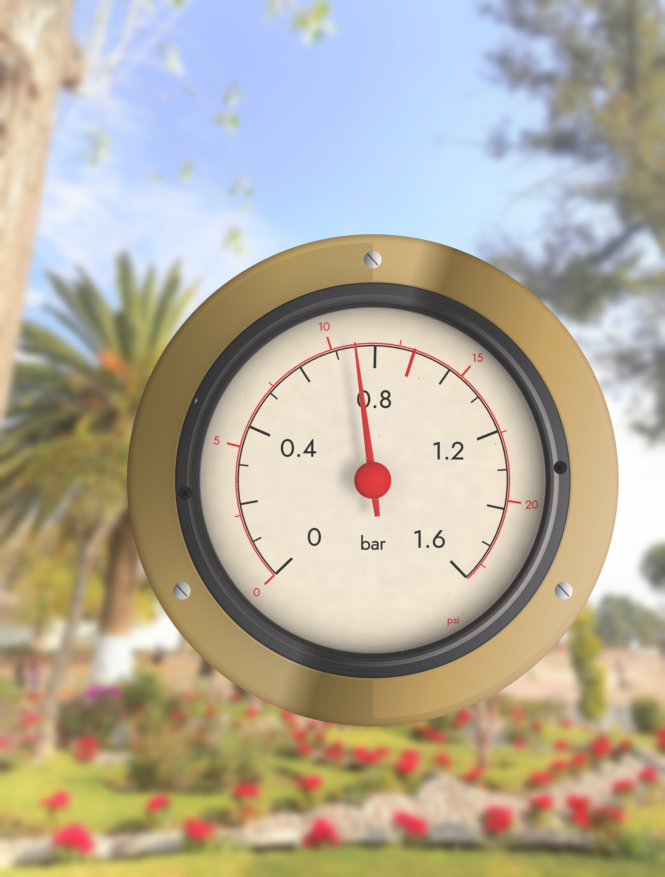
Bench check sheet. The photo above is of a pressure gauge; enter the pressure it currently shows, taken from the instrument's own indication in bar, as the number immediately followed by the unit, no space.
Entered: 0.75bar
